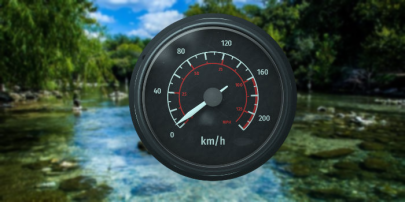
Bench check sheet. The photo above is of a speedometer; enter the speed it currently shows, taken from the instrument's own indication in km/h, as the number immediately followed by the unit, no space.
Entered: 5km/h
